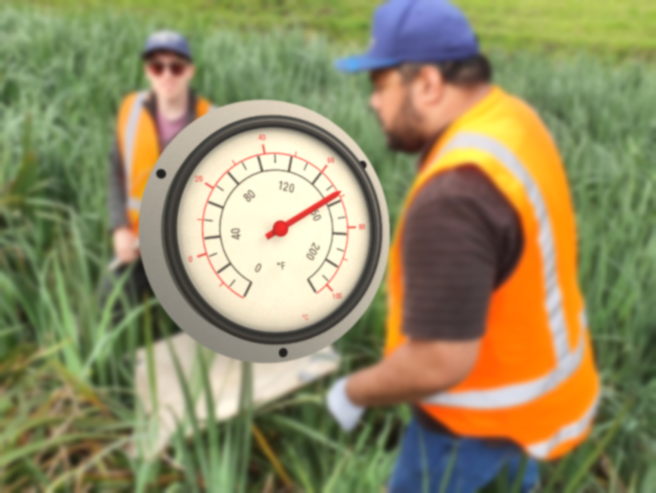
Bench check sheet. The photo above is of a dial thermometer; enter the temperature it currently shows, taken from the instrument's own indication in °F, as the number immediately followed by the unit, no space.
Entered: 155°F
